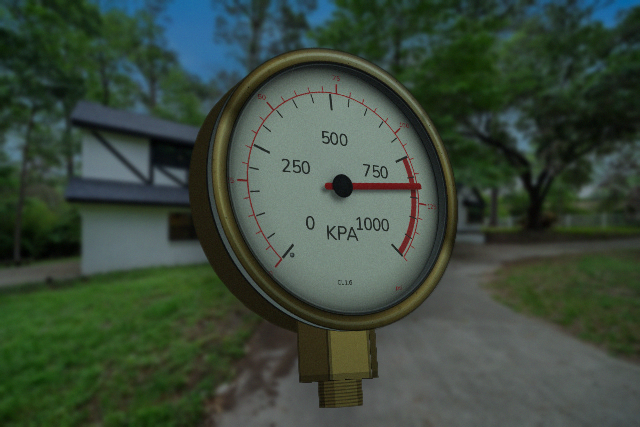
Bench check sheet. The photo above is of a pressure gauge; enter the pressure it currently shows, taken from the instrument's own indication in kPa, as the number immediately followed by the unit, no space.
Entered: 825kPa
